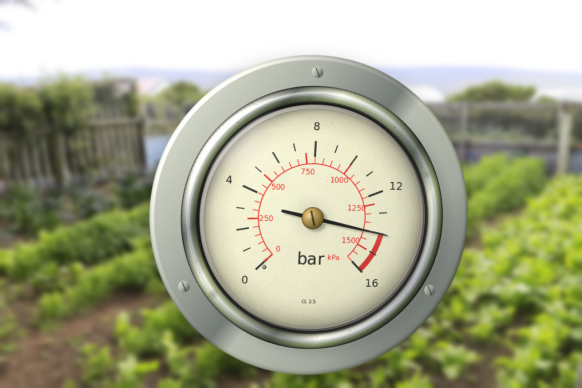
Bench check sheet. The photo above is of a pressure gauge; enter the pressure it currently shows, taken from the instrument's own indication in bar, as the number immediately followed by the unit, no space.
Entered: 14bar
